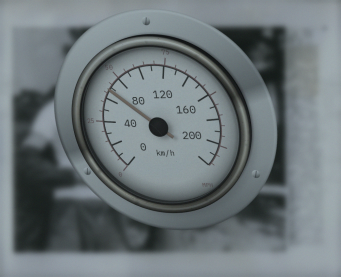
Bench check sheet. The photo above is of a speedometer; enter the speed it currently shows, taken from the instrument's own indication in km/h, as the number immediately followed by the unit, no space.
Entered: 70km/h
